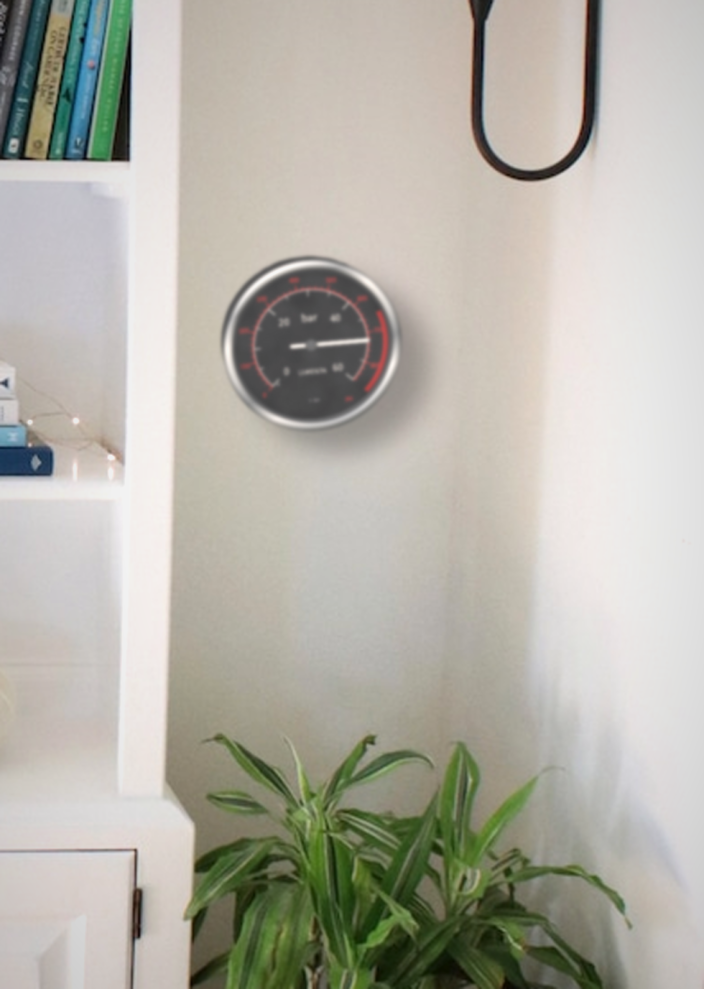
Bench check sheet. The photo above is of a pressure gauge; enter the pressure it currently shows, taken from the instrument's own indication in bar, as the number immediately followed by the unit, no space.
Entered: 50bar
